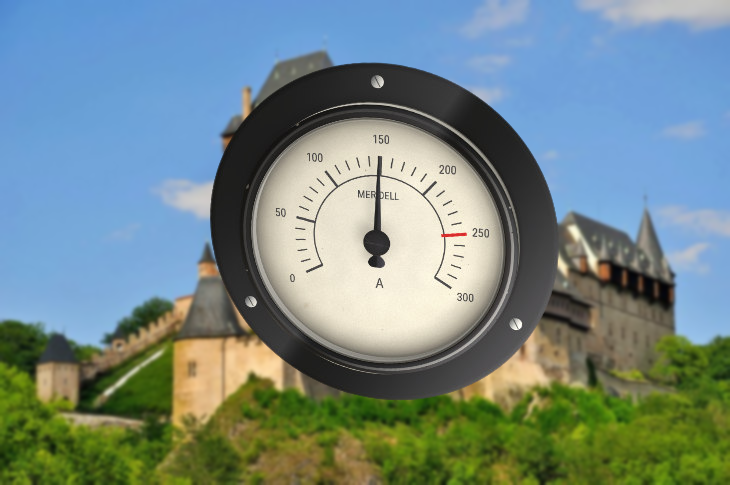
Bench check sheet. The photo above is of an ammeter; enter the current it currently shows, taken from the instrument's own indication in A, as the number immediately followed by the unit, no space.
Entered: 150A
